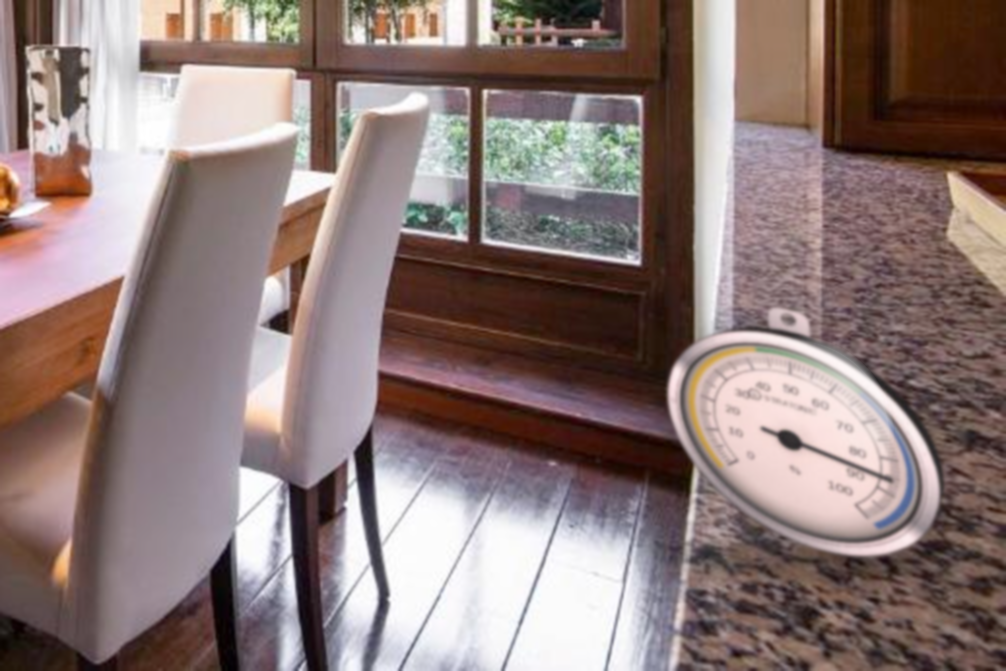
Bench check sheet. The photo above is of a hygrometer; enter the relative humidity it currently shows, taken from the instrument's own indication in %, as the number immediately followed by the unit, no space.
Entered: 85%
